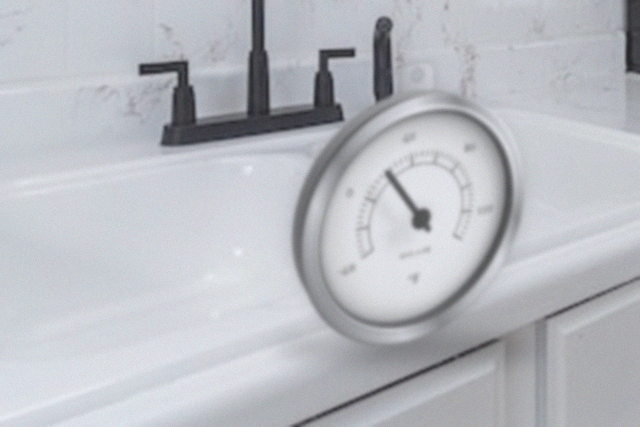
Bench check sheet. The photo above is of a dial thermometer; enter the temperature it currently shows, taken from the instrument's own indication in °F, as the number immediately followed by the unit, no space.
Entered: 20°F
